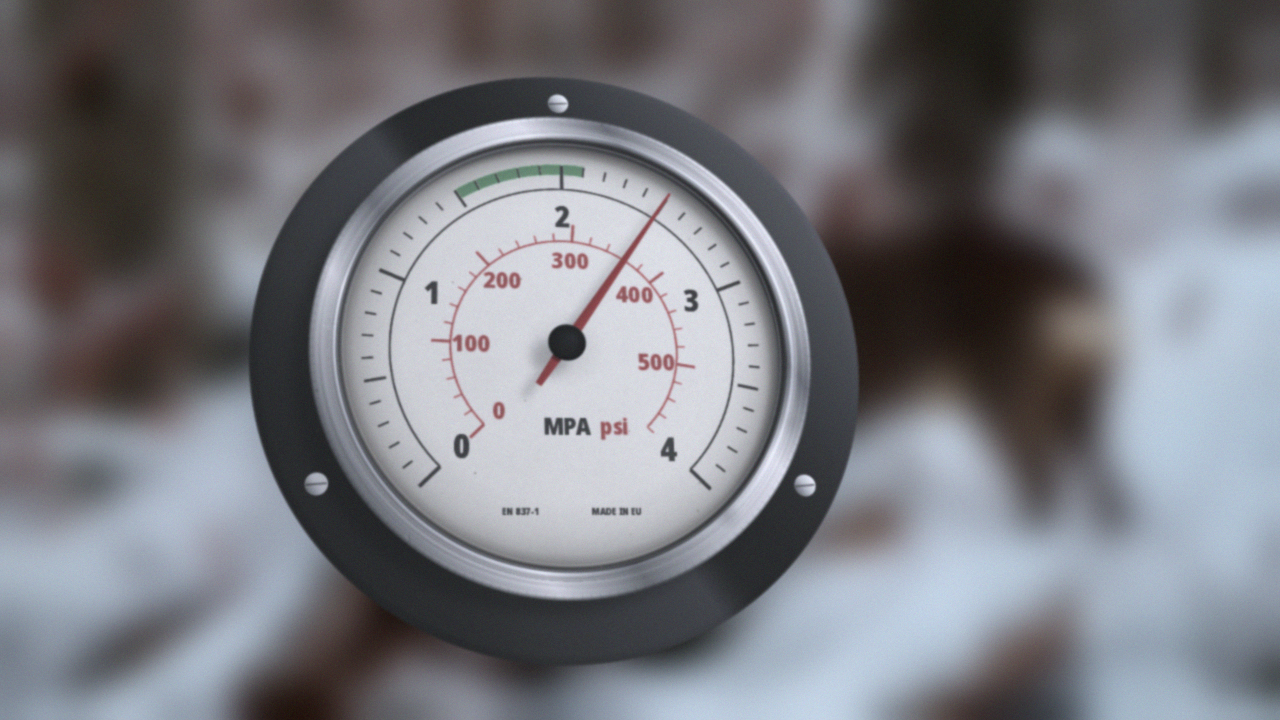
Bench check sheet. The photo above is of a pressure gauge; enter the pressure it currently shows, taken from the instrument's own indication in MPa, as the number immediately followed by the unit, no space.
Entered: 2.5MPa
